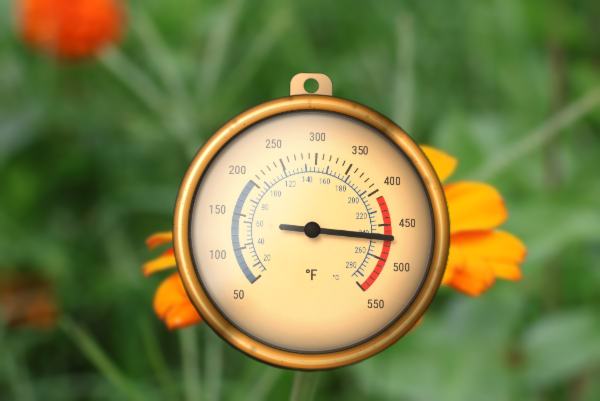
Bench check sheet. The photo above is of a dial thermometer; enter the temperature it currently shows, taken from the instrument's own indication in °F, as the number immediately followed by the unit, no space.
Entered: 470°F
